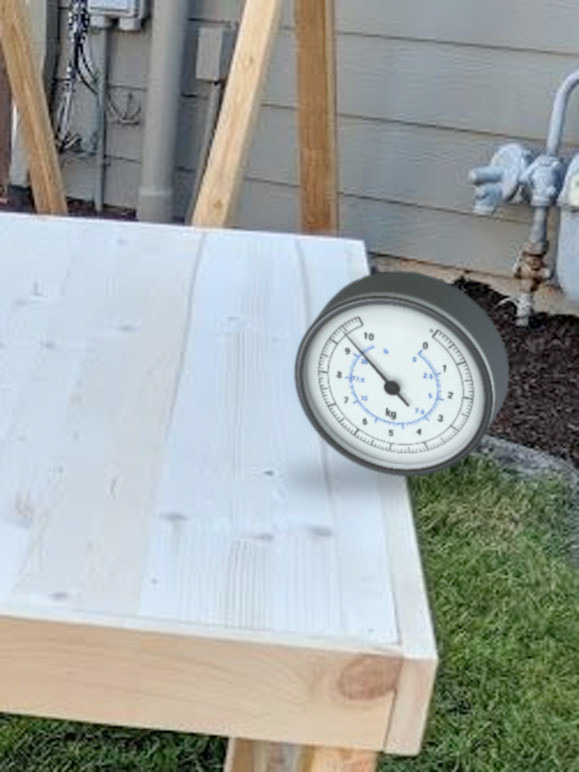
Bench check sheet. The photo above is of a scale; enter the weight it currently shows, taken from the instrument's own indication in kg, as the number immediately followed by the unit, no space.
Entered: 9.5kg
